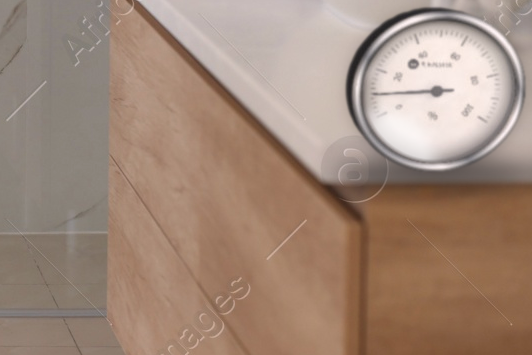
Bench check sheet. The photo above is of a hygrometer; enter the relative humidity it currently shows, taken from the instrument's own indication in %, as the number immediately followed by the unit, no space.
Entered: 10%
